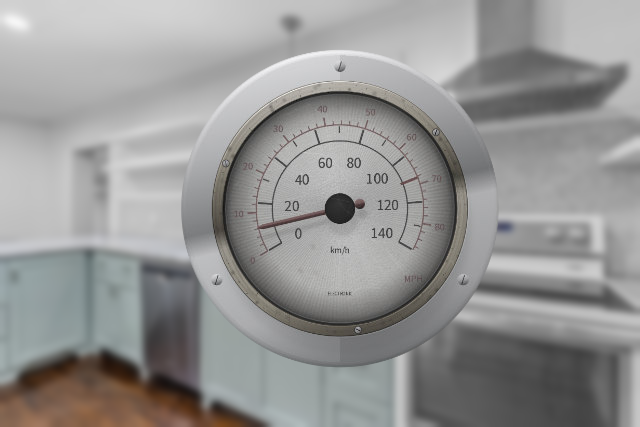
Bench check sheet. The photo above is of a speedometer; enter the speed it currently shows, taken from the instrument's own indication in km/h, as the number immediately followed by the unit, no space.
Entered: 10km/h
